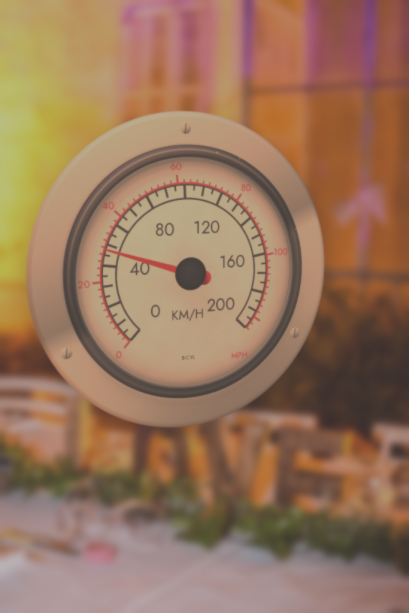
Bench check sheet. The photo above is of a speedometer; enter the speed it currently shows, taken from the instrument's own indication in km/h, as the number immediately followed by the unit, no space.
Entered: 47.5km/h
